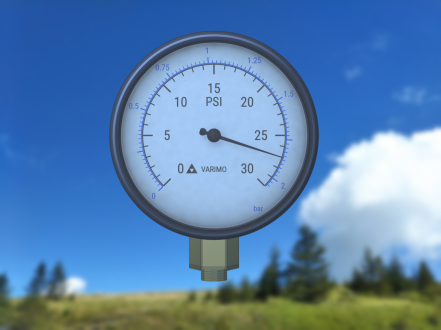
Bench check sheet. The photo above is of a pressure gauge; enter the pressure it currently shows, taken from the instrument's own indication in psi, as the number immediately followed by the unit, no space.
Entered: 27psi
